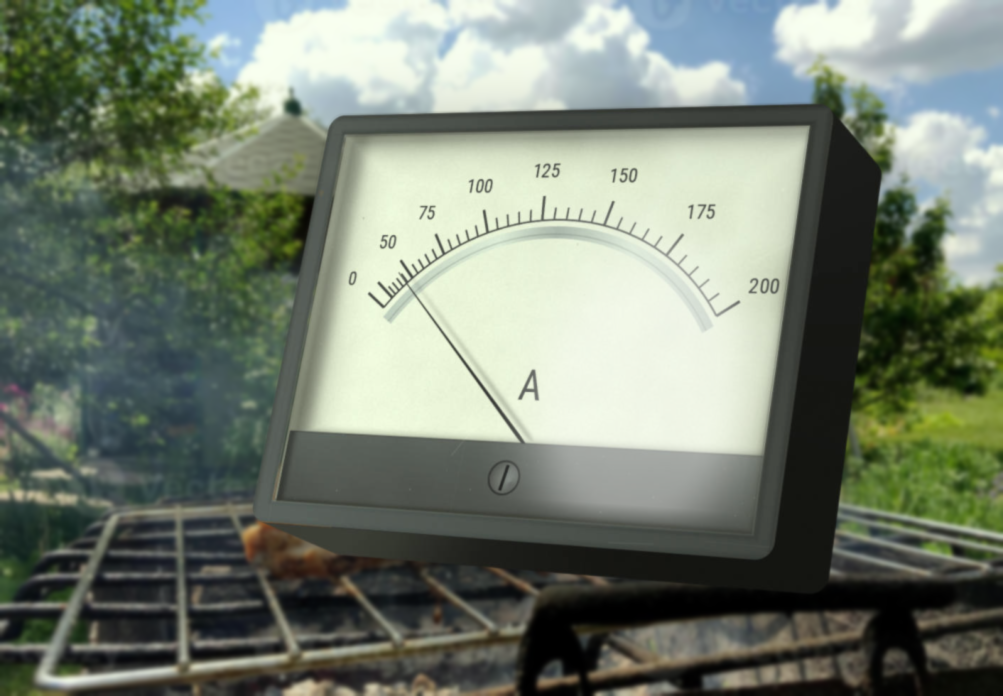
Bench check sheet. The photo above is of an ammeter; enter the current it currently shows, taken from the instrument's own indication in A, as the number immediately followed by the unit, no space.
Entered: 45A
